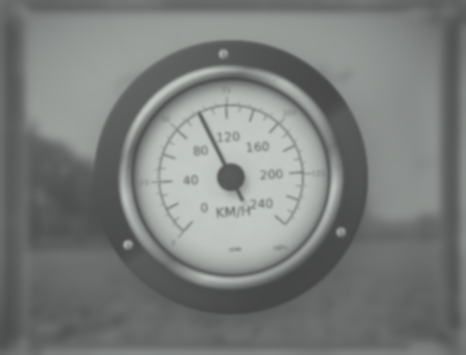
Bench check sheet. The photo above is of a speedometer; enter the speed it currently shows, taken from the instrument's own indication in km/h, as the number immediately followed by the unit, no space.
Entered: 100km/h
